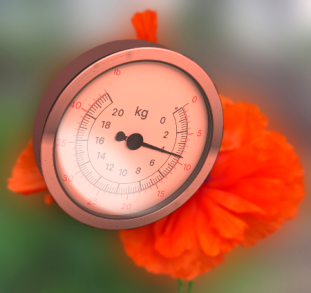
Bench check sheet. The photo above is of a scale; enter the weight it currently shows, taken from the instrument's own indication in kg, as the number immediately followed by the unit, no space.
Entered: 4kg
